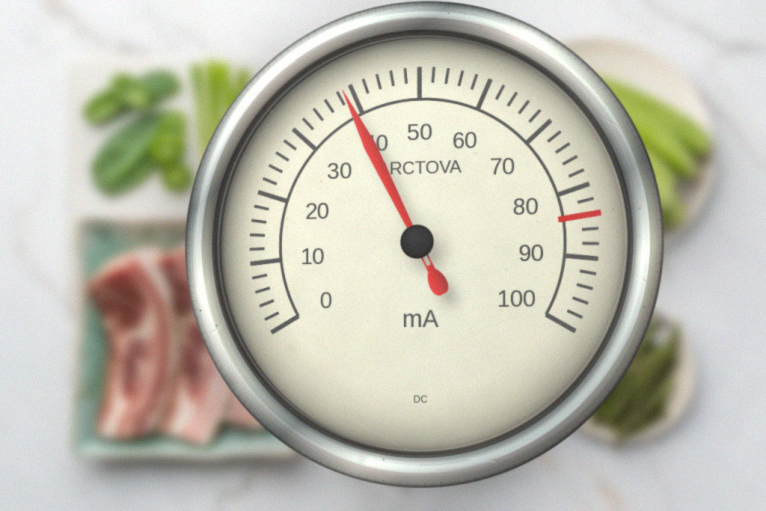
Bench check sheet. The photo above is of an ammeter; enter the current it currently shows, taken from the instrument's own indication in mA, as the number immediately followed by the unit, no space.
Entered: 39mA
